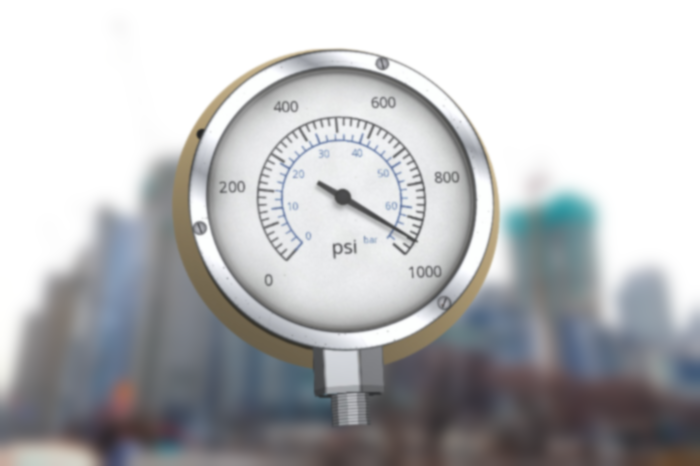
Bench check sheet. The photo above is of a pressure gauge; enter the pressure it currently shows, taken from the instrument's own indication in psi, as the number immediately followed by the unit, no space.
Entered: 960psi
